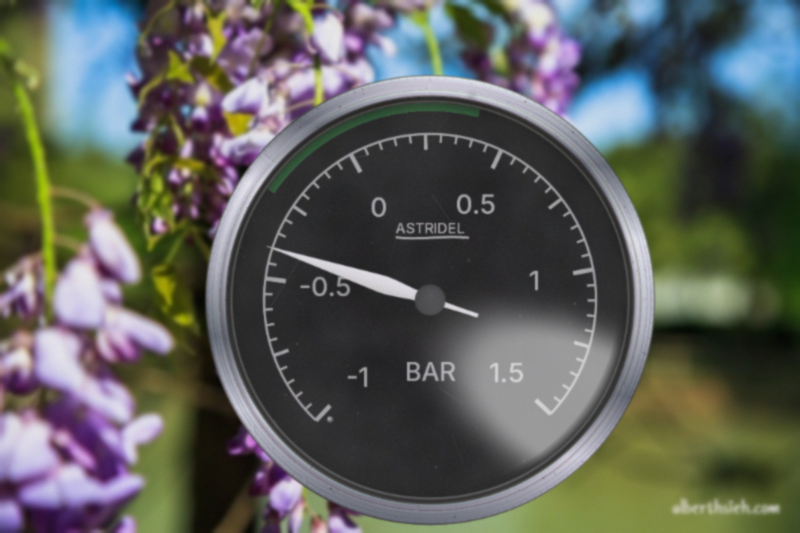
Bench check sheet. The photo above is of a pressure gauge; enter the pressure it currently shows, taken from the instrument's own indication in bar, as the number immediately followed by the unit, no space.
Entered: -0.4bar
